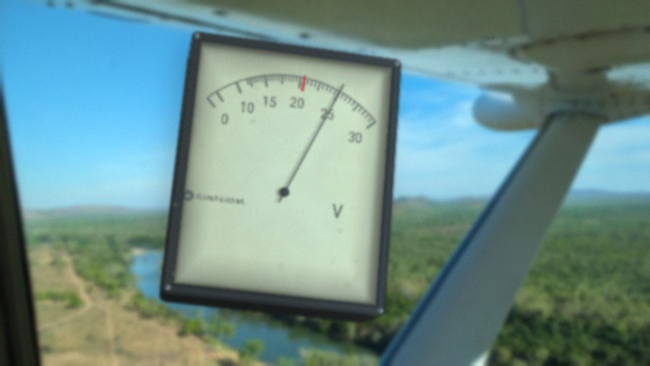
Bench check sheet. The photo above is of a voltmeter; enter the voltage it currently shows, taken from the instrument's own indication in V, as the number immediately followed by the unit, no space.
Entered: 25V
